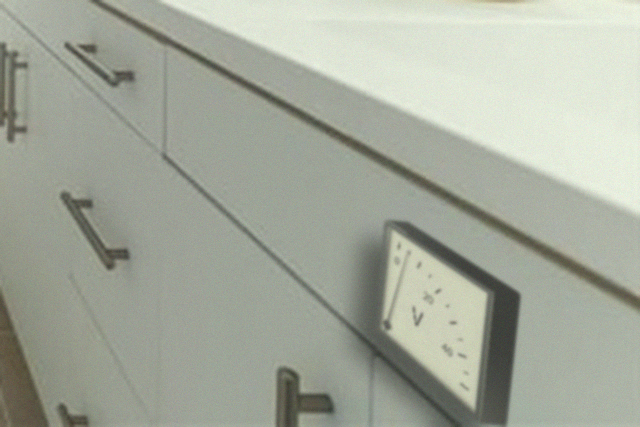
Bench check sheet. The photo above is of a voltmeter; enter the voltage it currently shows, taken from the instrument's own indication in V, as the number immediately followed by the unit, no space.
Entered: 5V
